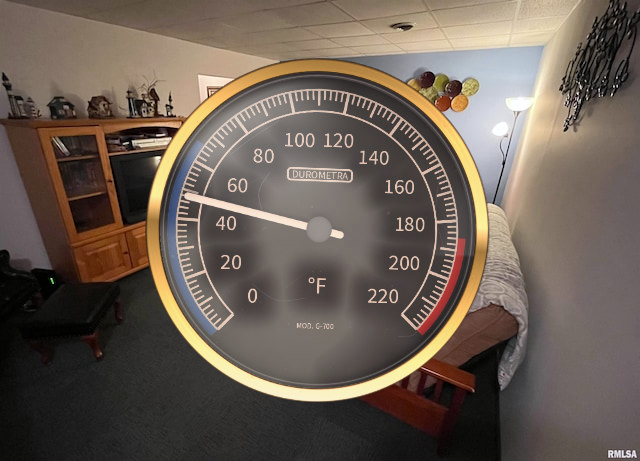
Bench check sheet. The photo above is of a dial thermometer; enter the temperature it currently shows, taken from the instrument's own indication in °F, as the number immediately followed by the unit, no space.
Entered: 48°F
